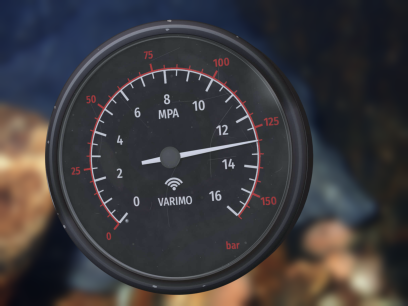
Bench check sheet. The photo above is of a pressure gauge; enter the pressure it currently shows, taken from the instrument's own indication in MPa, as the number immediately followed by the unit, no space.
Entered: 13MPa
